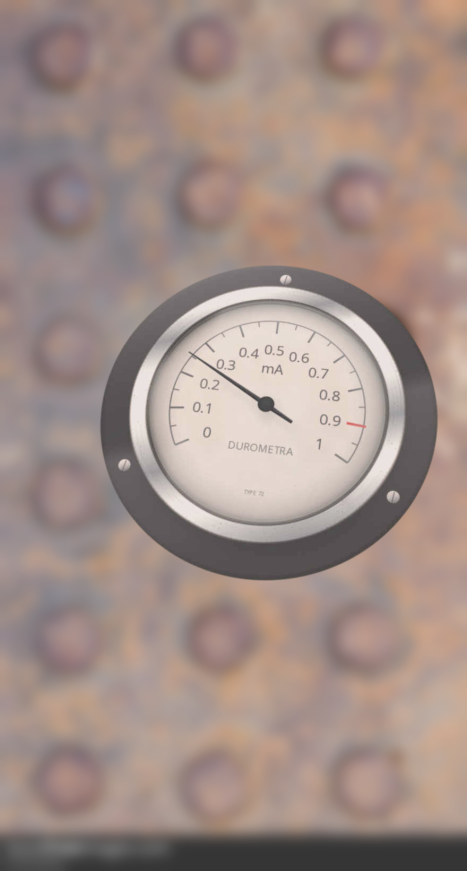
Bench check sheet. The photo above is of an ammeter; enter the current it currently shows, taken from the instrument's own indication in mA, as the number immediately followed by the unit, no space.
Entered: 0.25mA
